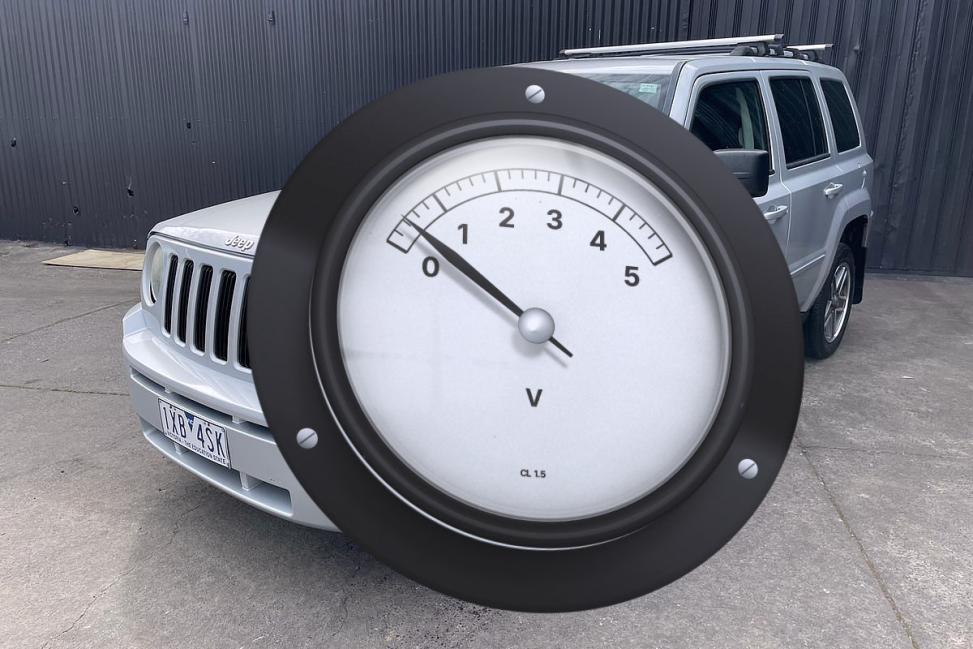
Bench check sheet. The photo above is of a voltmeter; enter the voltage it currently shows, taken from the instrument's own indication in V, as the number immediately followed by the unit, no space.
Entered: 0.4V
